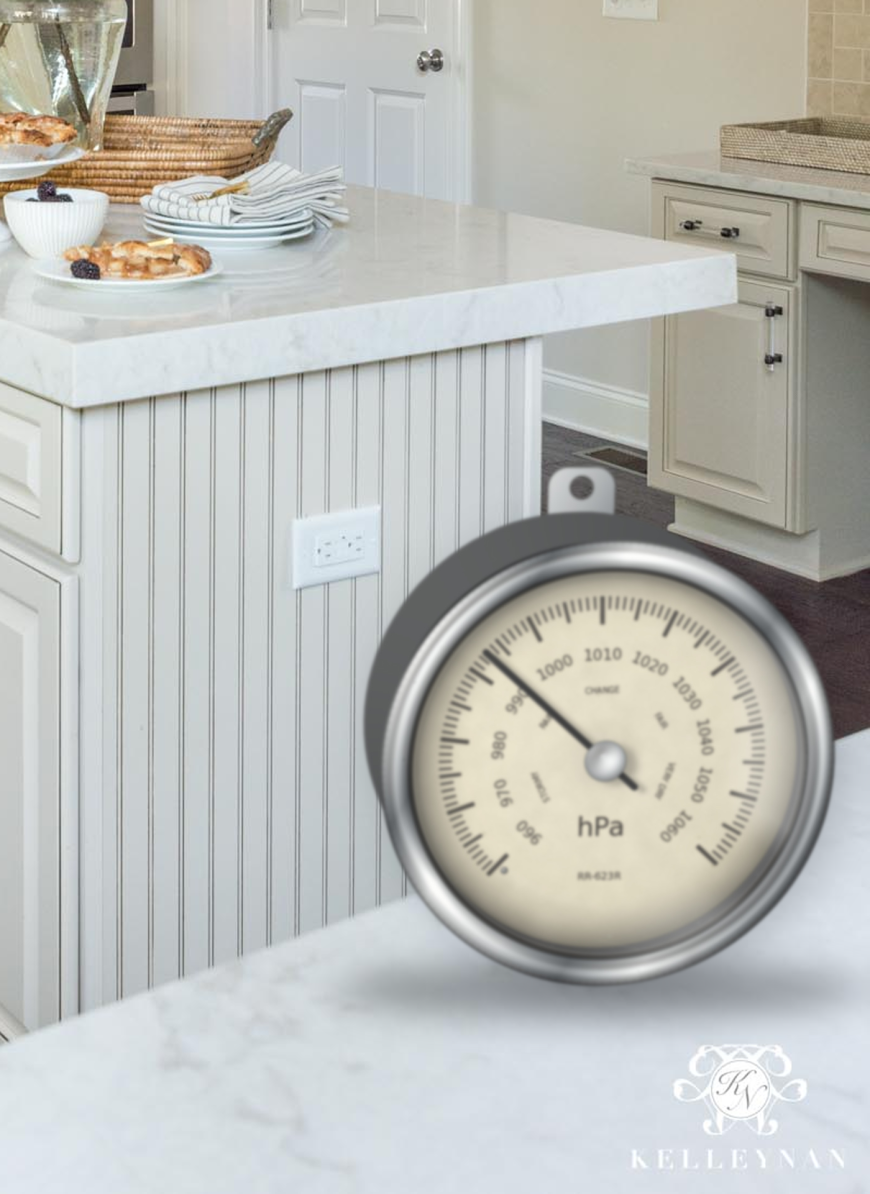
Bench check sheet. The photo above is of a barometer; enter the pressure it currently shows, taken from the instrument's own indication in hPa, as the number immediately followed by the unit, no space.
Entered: 993hPa
